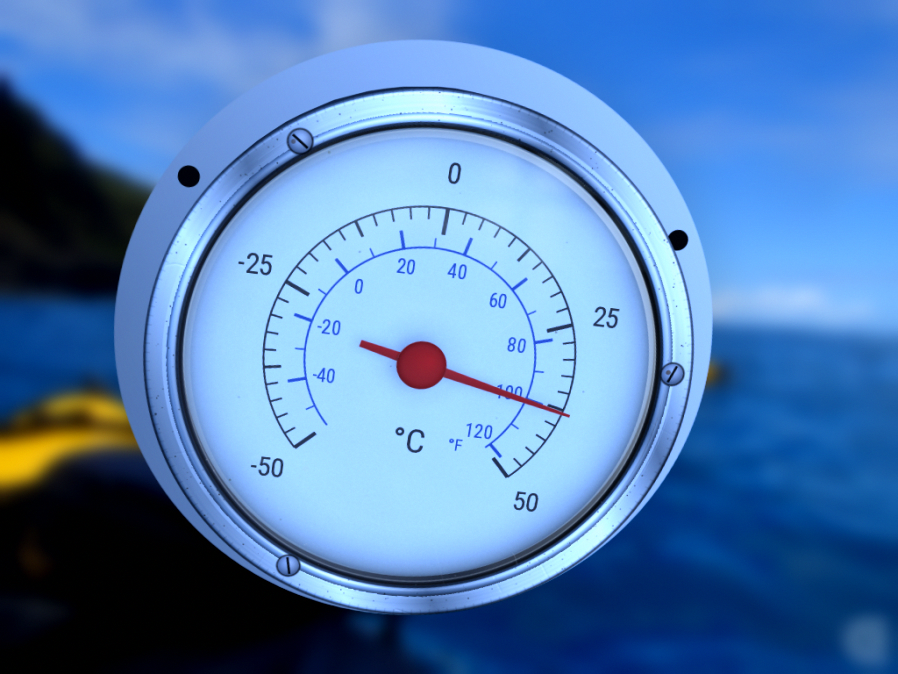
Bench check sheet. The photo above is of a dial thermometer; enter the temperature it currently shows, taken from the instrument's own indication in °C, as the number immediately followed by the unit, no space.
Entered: 37.5°C
